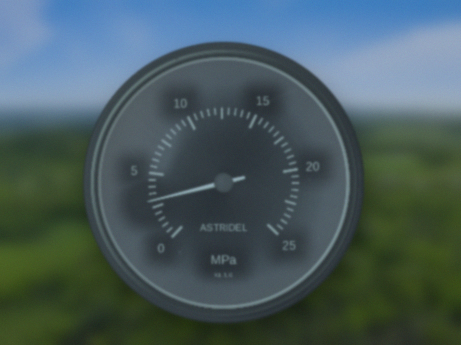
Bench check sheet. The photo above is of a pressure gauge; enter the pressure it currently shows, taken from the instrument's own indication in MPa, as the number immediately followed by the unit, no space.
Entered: 3MPa
